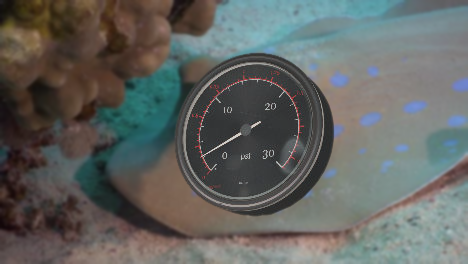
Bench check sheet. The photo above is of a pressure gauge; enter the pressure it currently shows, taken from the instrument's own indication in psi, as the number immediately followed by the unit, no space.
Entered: 2psi
